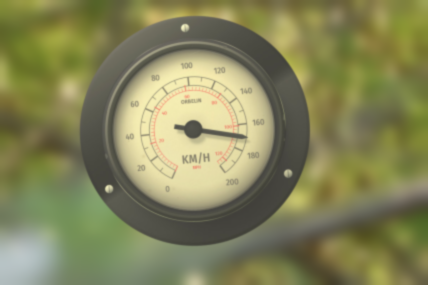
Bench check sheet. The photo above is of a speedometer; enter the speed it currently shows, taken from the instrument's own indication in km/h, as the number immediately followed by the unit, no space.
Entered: 170km/h
